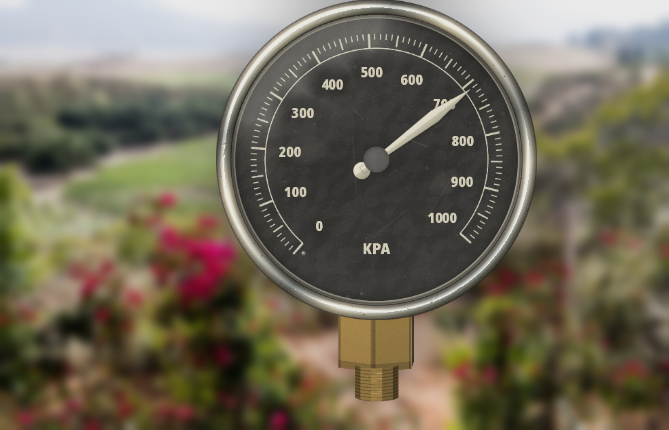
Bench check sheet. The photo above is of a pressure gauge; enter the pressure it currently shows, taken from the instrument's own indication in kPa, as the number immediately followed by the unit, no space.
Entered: 710kPa
